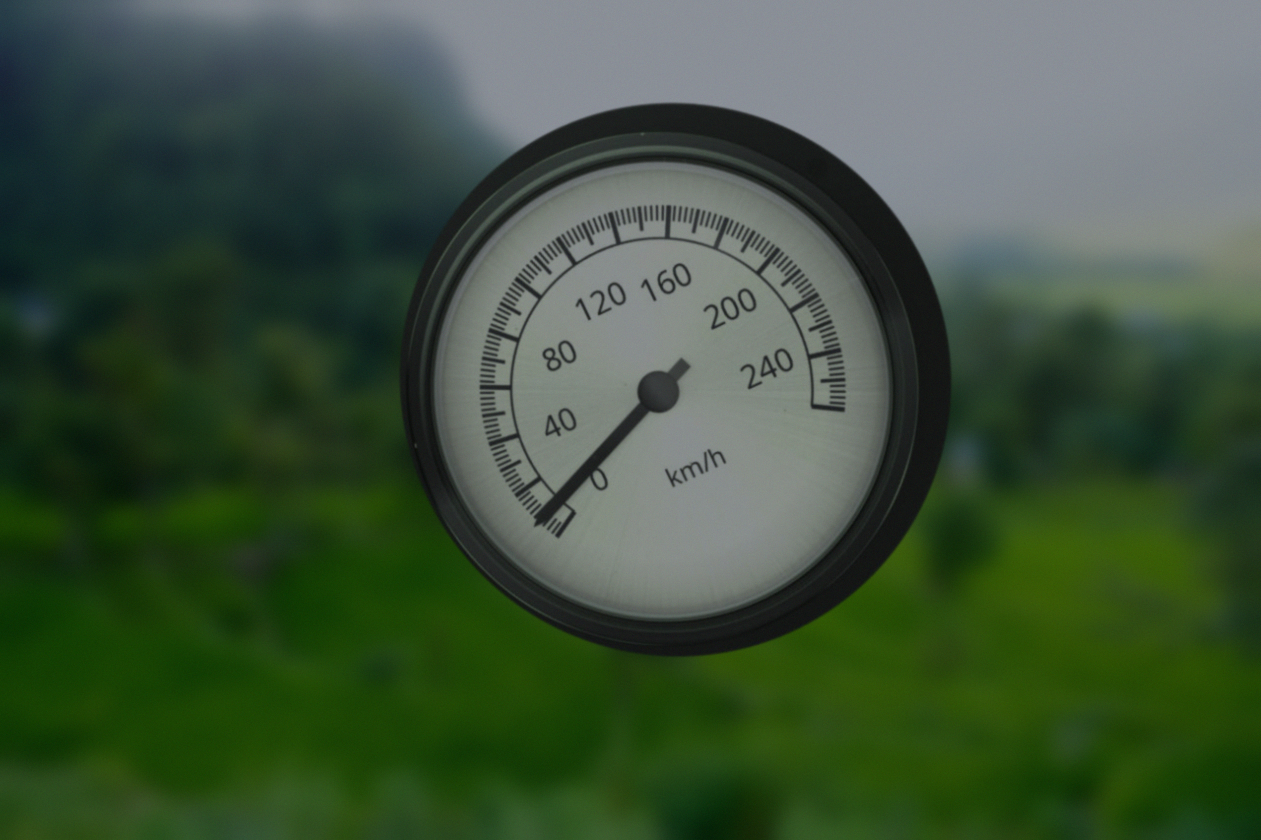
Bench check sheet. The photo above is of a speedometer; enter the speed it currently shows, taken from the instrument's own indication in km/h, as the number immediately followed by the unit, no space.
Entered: 8km/h
